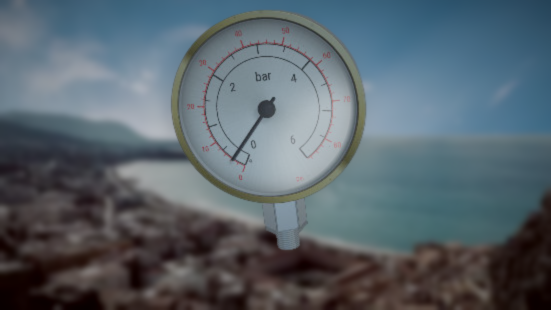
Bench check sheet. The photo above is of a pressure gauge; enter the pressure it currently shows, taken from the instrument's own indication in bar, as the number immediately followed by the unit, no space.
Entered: 0.25bar
